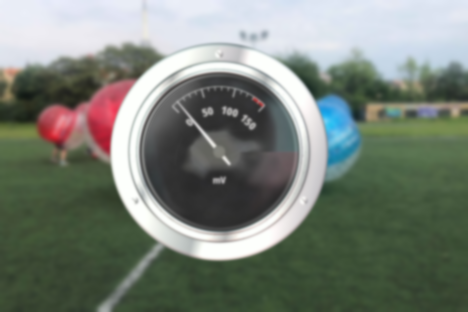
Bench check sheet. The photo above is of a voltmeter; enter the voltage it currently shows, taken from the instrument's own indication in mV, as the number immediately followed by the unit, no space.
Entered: 10mV
